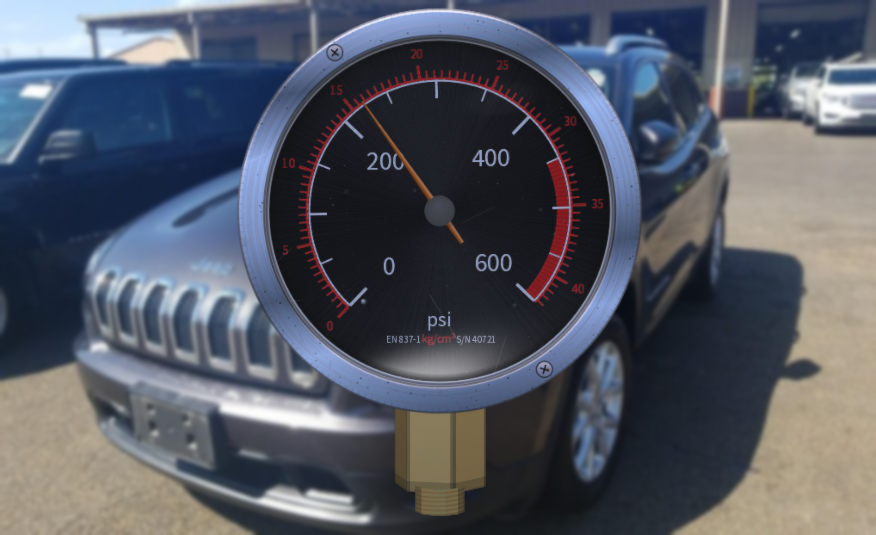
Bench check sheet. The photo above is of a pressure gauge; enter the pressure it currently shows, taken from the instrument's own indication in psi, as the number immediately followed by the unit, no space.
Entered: 225psi
